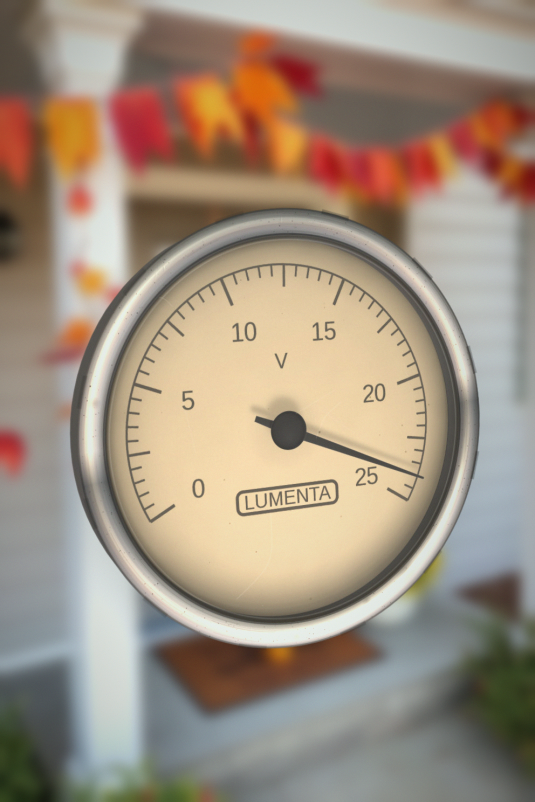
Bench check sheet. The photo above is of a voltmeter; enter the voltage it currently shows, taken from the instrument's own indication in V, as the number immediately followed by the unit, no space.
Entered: 24V
